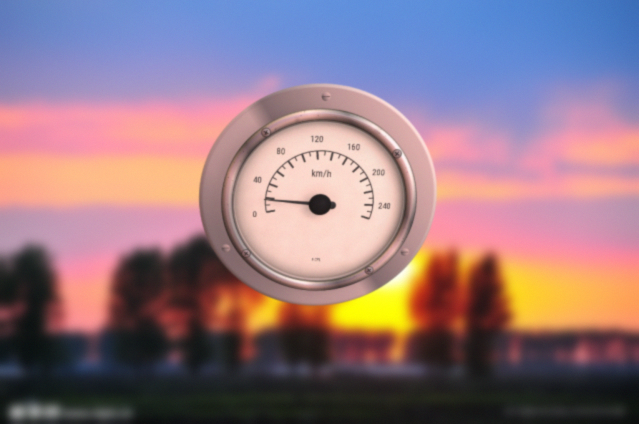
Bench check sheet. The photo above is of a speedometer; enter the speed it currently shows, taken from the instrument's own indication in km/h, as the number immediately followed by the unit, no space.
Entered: 20km/h
